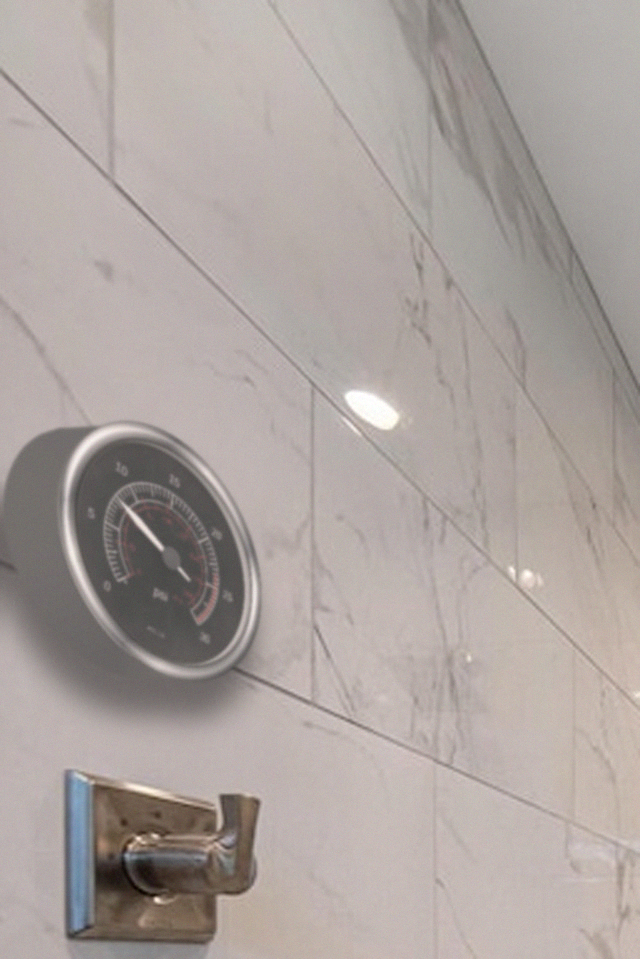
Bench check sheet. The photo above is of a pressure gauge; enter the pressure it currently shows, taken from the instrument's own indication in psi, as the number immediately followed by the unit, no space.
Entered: 7.5psi
